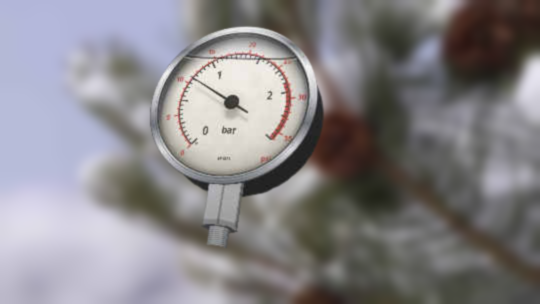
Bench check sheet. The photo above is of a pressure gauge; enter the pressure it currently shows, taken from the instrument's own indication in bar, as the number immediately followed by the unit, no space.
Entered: 0.75bar
